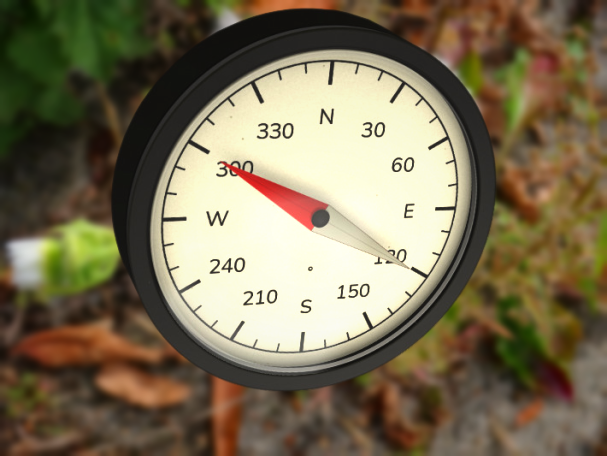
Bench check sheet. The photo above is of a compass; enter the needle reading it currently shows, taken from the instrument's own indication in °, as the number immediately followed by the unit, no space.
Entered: 300°
